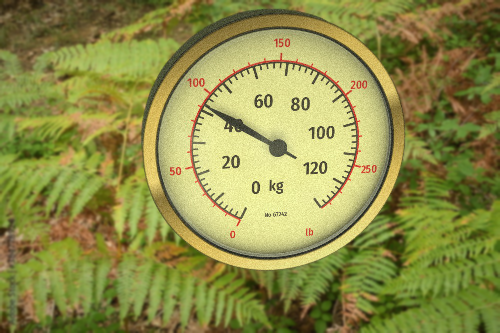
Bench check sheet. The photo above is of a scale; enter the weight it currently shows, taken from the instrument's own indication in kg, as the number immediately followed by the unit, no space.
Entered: 42kg
